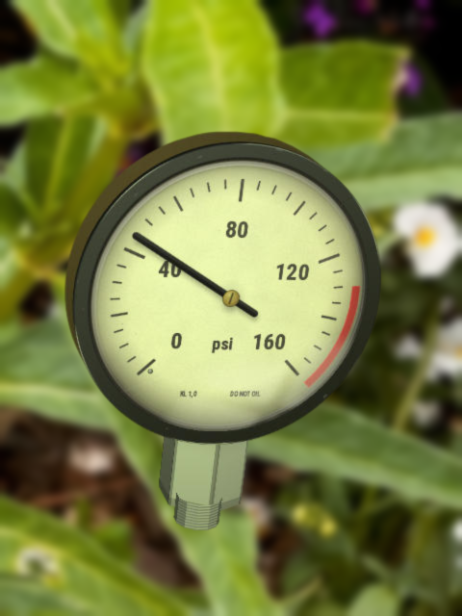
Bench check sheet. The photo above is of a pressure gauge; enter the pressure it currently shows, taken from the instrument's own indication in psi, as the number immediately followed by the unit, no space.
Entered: 45psi
